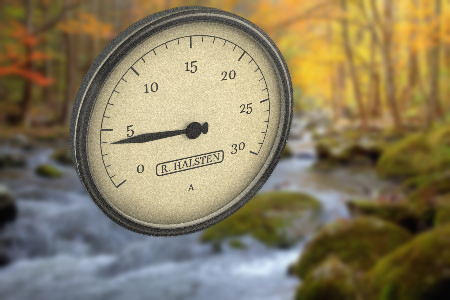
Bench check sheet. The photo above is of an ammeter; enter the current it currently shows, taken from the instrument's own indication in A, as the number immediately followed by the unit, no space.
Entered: 4A
